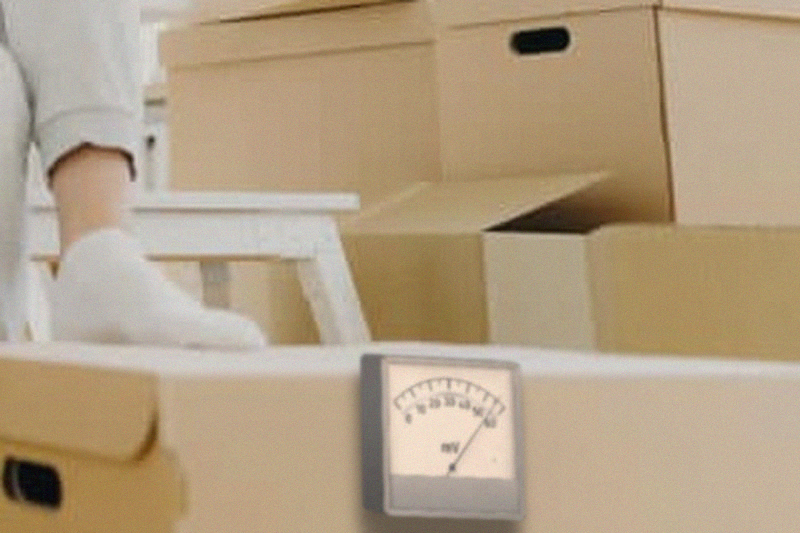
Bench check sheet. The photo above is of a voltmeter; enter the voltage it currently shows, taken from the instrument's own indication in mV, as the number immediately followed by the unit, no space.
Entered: 55mV
